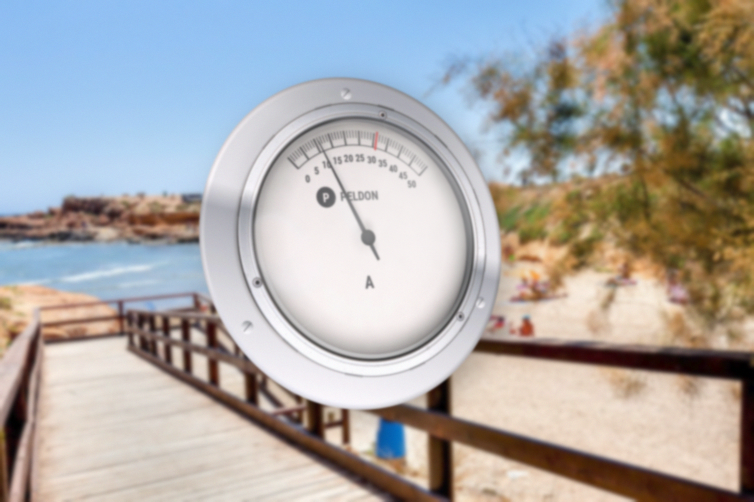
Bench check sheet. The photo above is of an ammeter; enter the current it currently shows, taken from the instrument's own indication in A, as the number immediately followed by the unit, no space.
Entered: 10A
